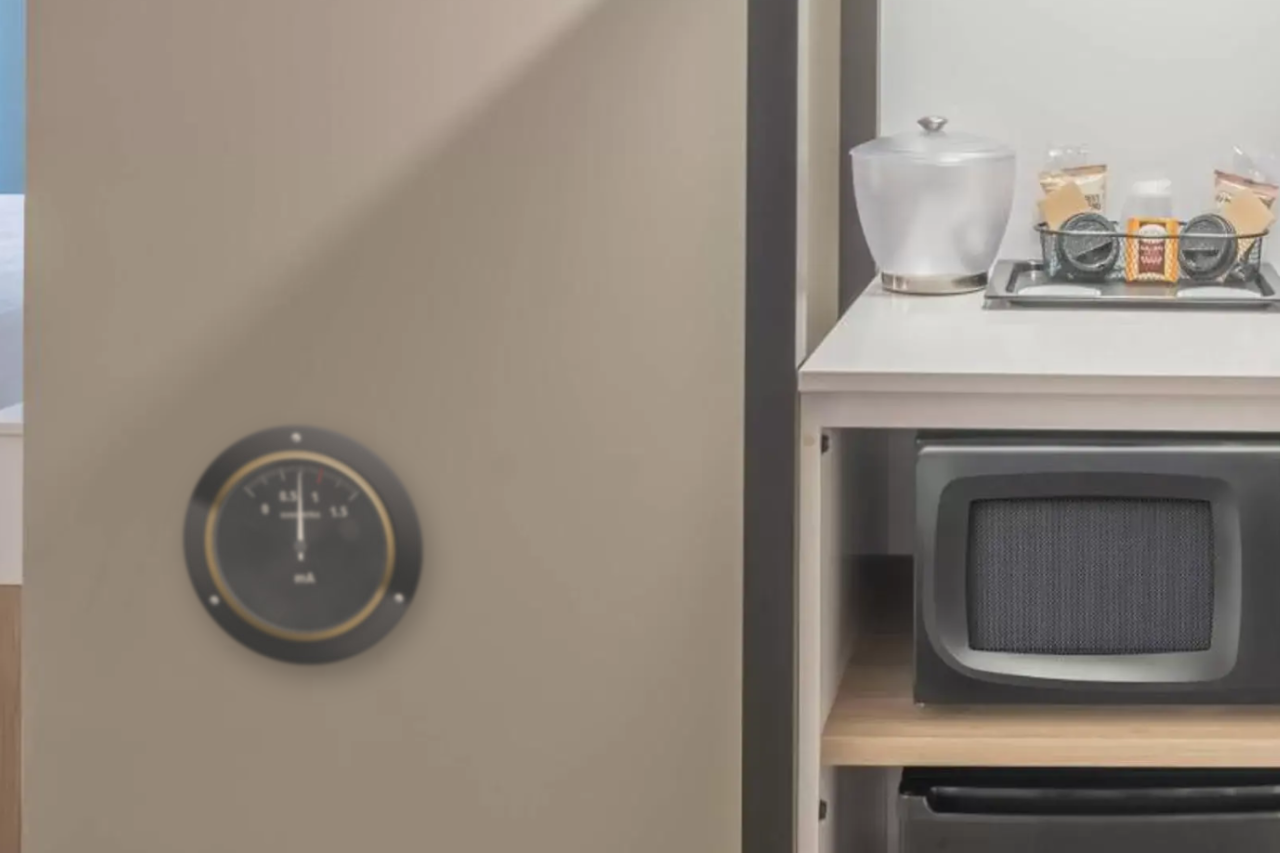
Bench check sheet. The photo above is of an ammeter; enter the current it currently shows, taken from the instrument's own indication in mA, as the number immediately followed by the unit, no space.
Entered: 0.75mA
